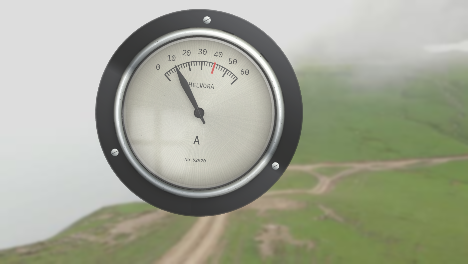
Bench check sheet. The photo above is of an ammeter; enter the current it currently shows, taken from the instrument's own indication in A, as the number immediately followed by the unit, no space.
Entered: 10A
